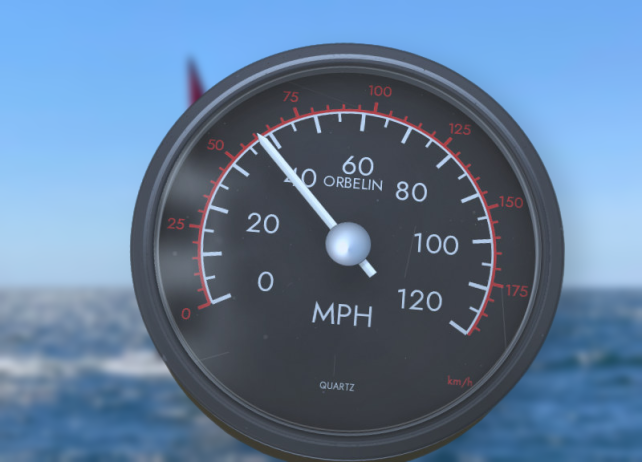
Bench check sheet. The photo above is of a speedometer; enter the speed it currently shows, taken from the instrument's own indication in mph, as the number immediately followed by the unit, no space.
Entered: 37.5mph
